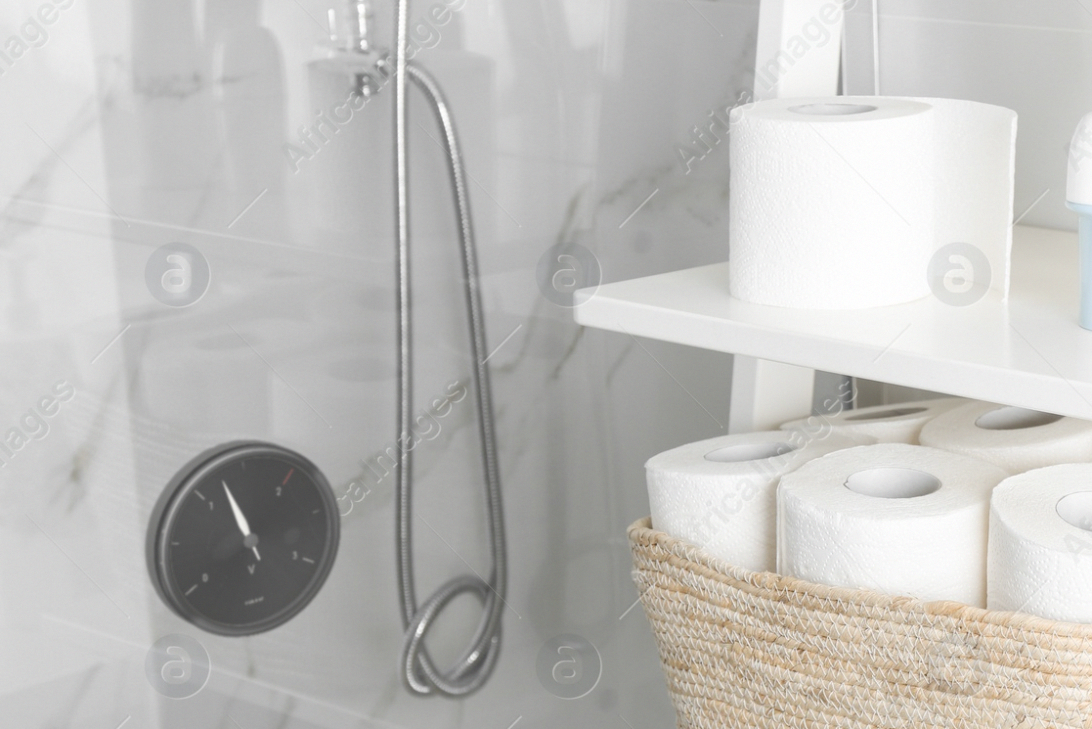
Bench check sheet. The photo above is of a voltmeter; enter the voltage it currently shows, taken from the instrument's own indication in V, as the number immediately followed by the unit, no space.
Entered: 1.25V
